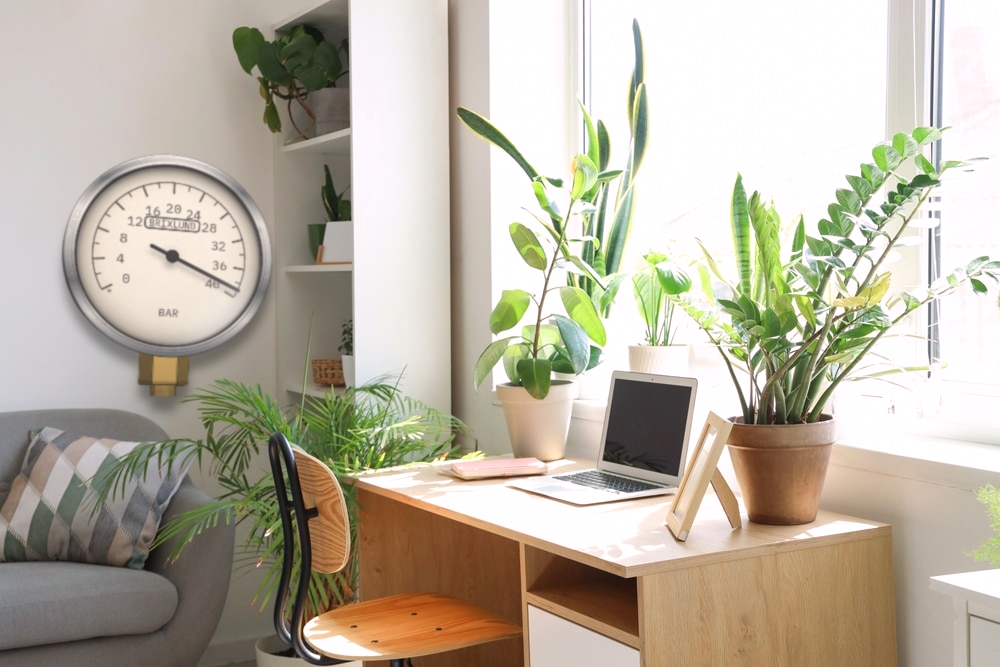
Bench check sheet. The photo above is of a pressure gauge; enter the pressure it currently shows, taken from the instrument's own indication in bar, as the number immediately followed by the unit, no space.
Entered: 39bar
